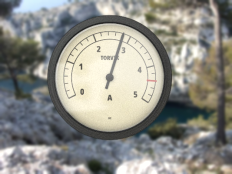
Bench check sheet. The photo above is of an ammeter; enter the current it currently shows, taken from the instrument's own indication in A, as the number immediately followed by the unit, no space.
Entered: 2.8A
